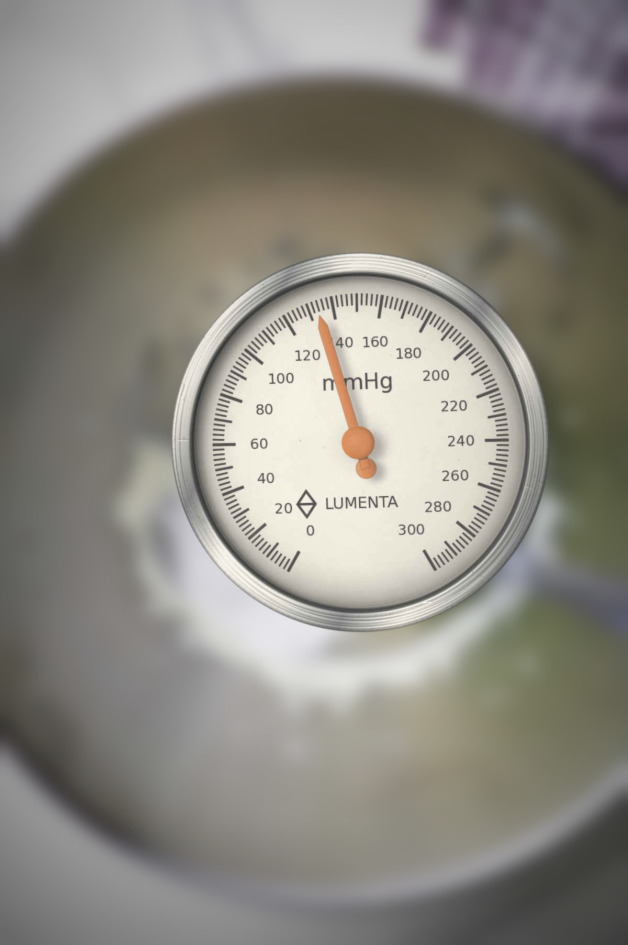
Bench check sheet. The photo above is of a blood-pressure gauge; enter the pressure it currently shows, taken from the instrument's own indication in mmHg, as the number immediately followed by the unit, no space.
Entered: 134mmHg
